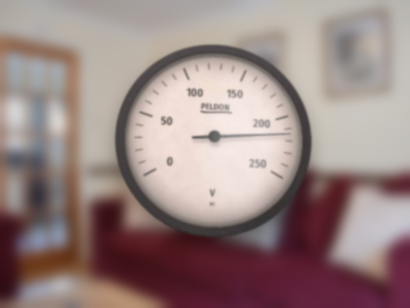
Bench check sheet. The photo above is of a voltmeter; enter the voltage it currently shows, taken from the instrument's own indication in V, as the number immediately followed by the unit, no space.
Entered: 215V
